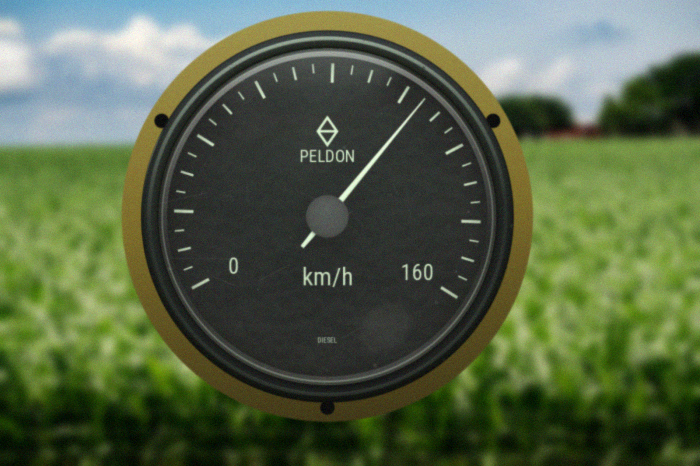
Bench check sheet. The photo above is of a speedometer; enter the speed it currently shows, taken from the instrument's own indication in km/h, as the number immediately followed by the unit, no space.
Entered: 105km/h
